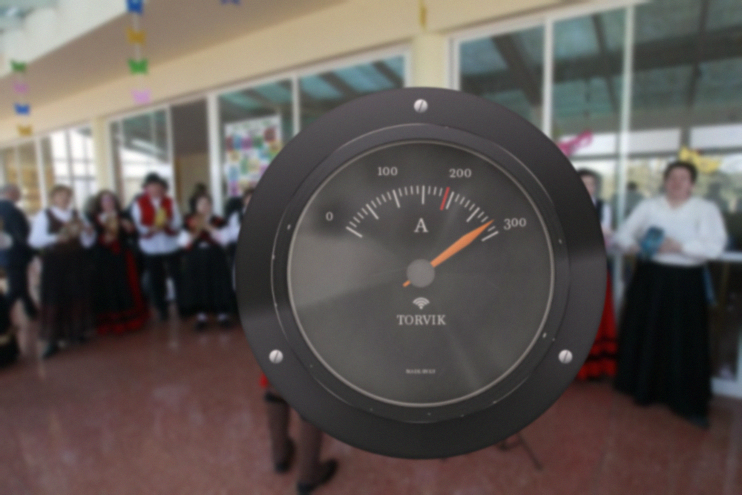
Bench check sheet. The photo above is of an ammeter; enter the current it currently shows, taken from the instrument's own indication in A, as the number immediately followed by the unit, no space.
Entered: 280A
